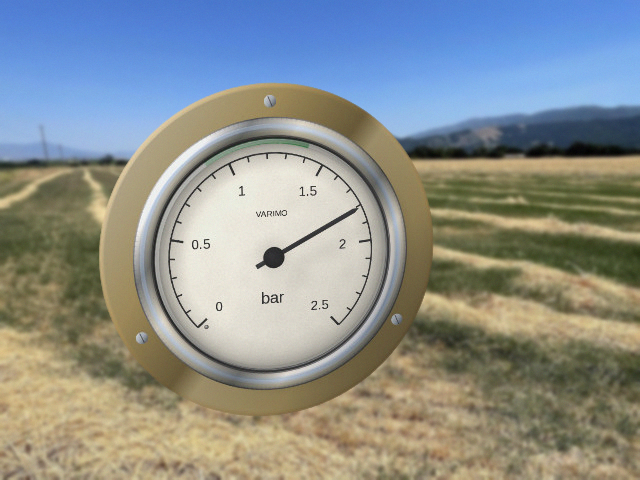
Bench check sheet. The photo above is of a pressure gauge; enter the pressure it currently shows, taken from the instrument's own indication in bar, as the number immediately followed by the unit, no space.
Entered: 1.8bar
